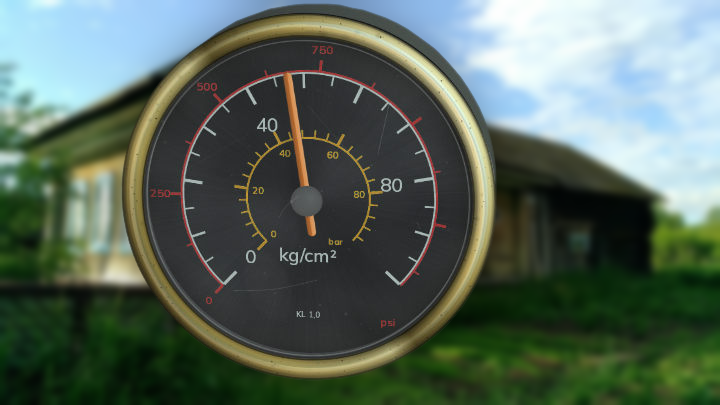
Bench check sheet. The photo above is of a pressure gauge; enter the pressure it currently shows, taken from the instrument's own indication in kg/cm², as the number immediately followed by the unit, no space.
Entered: 47.5kg/cm²
